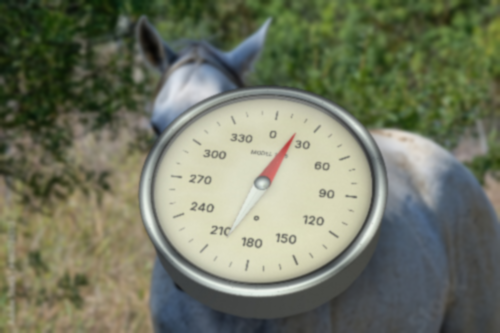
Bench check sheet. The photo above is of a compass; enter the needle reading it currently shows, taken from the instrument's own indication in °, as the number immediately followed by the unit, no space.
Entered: 20°
